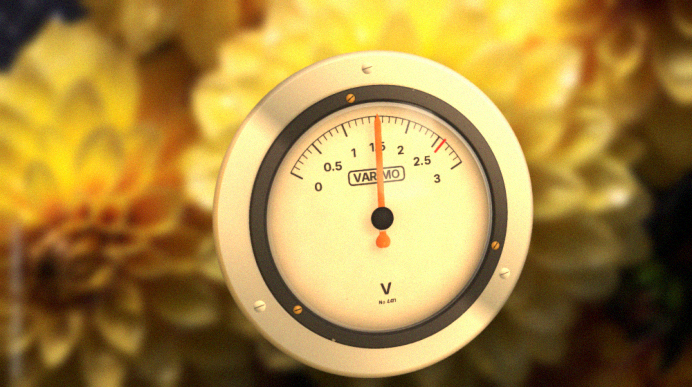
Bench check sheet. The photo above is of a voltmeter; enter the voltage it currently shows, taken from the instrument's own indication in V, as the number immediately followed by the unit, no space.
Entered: 1.5V
